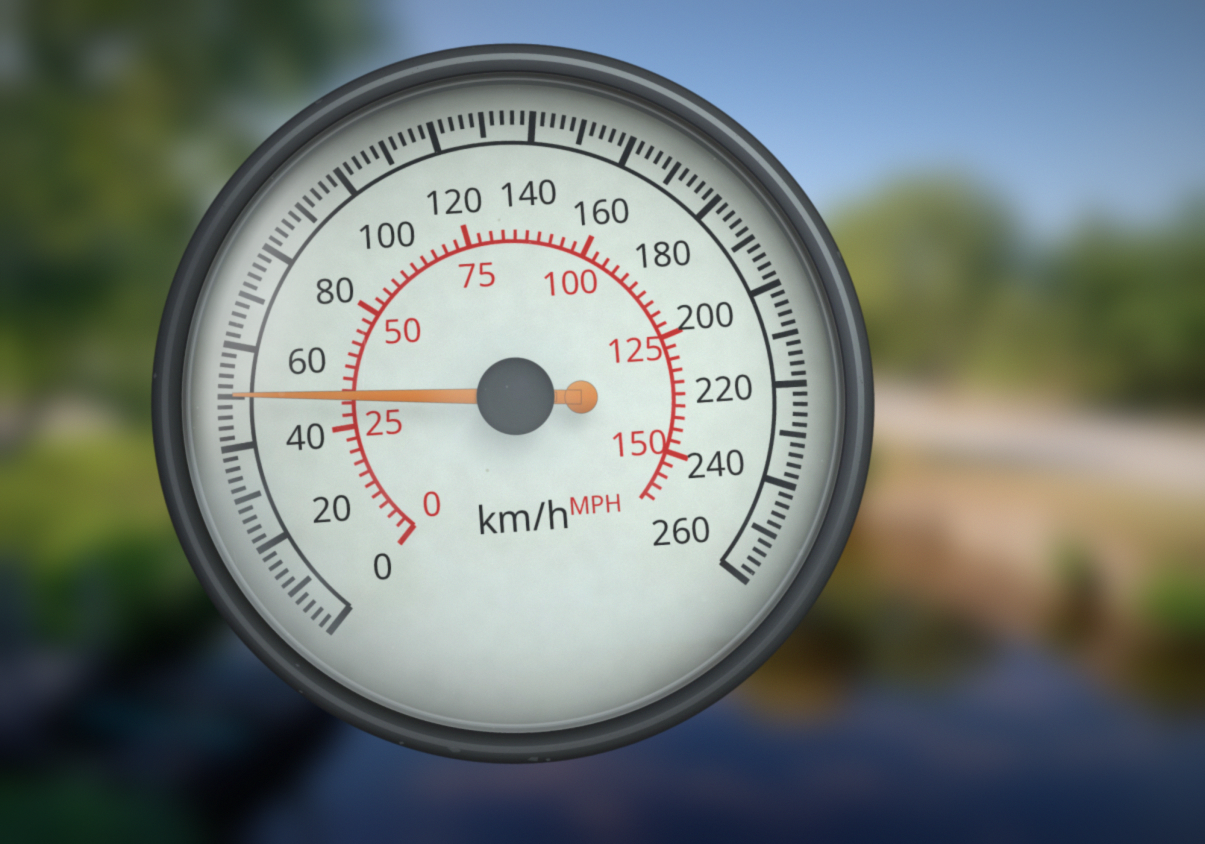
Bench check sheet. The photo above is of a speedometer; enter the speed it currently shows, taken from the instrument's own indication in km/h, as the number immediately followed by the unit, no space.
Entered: 50km/h
